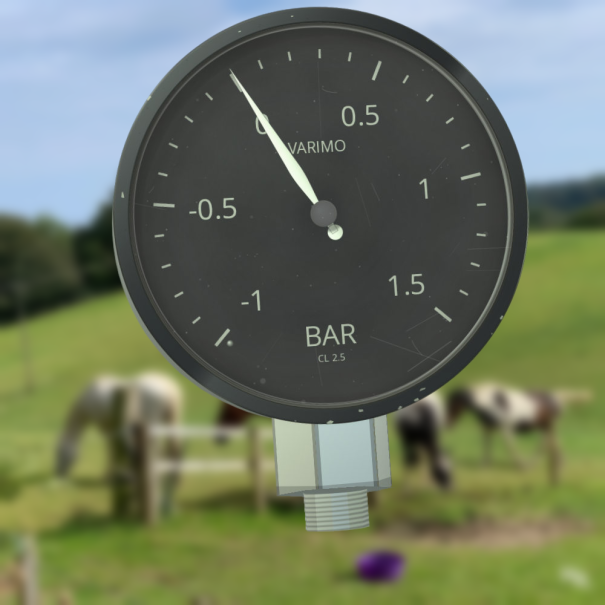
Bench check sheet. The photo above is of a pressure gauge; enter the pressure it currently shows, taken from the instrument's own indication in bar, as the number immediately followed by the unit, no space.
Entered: 0bar
